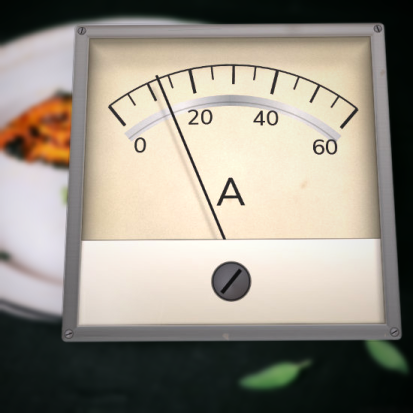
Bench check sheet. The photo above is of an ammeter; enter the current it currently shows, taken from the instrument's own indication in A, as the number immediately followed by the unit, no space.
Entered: 12.5A
